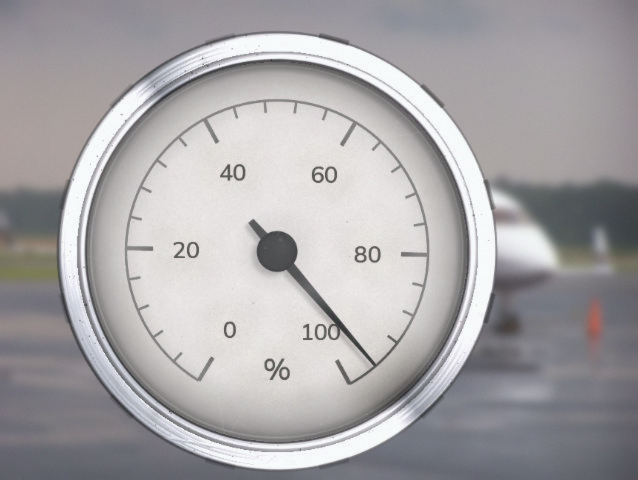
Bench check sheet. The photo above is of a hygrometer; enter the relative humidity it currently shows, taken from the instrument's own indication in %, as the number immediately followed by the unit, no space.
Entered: 96%
